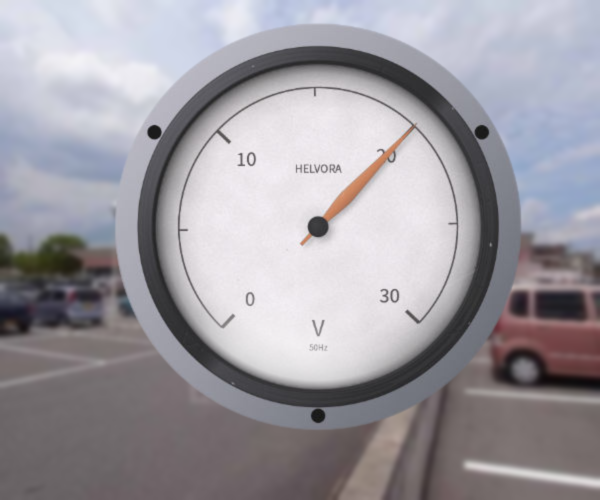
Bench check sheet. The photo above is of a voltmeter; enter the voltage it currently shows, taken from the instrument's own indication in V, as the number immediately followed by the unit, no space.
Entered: 20V
